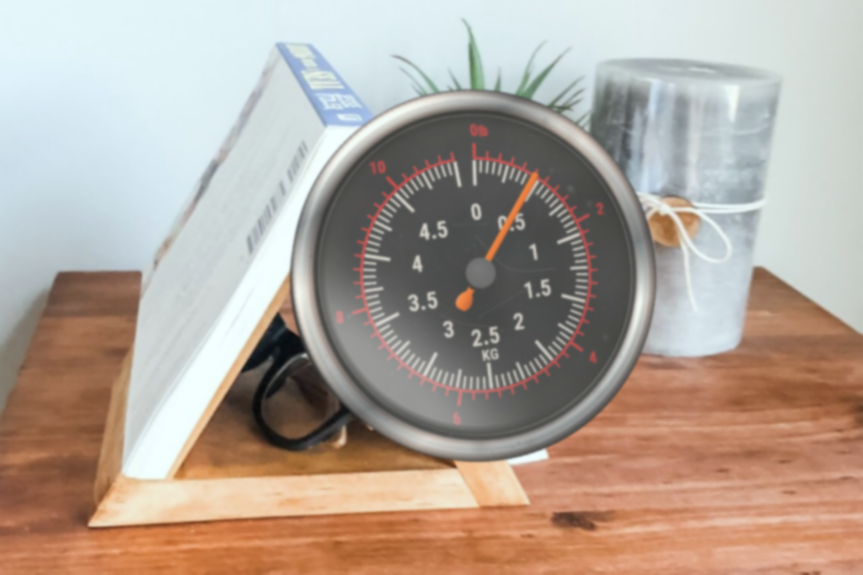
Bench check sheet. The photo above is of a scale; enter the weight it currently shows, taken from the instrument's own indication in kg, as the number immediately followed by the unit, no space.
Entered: 0.45kg
